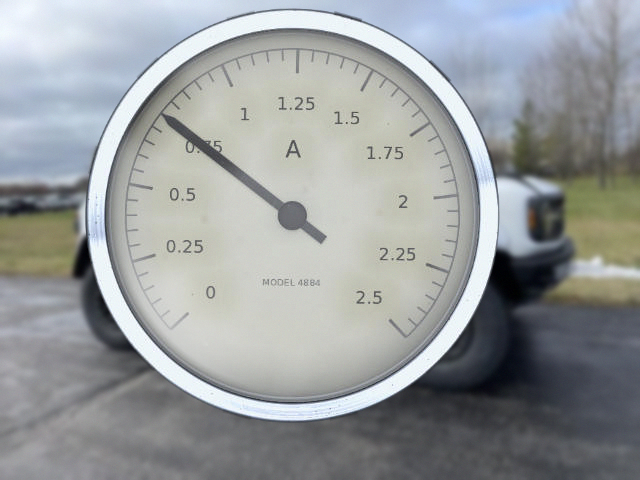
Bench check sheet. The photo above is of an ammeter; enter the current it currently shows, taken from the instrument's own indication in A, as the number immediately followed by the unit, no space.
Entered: 0.75A
